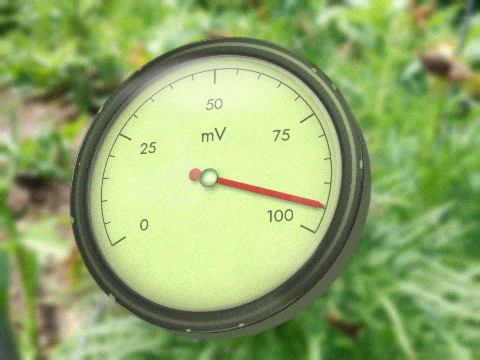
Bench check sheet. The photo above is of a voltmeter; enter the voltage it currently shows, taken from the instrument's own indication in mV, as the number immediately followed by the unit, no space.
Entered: 95mV
